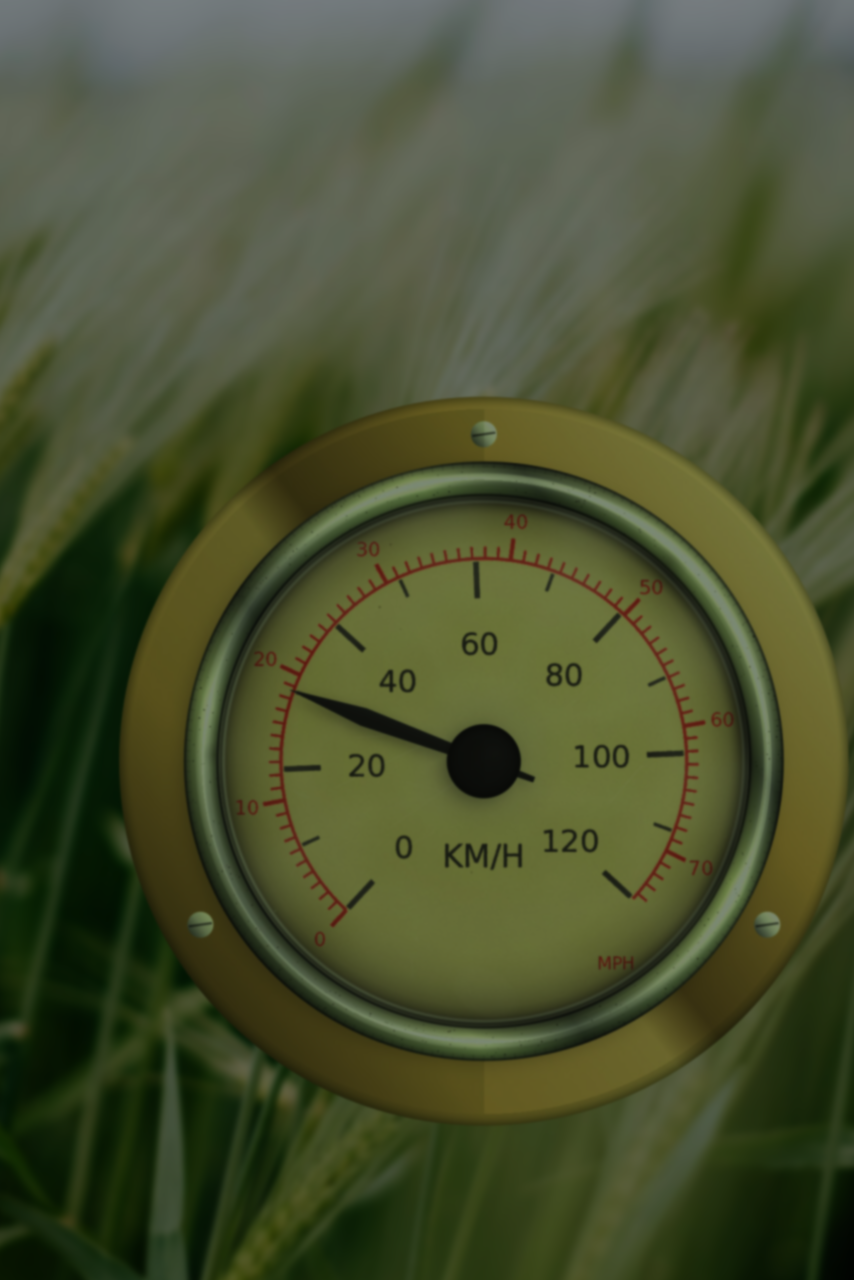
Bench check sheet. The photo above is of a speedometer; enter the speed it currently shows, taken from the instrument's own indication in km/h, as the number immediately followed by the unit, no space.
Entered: 30km/h
